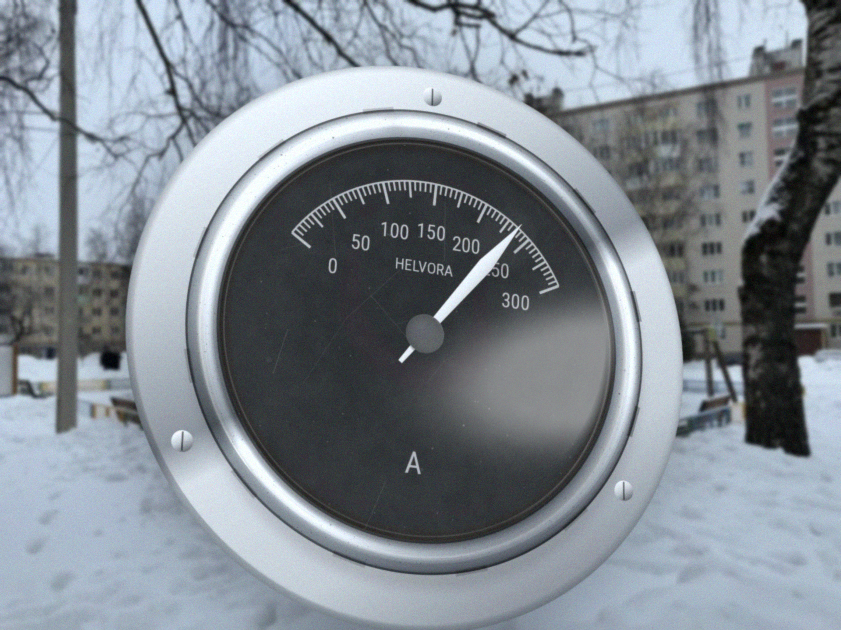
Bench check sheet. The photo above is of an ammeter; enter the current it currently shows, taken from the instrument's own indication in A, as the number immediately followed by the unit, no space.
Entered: 235A
